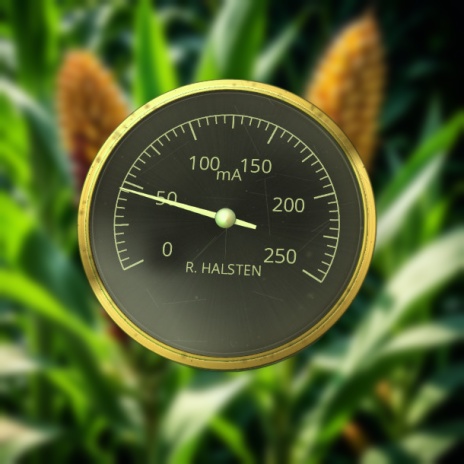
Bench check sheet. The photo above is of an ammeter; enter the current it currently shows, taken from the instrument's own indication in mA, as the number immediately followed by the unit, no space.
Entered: 45mA
